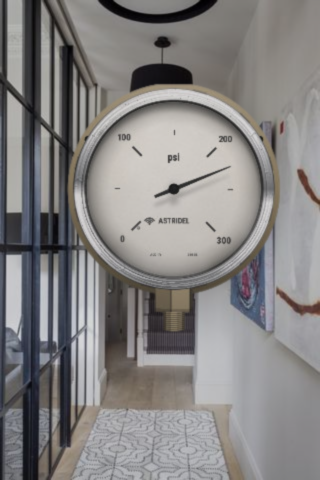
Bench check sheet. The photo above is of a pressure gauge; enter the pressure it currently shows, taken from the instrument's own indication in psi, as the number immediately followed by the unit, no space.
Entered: 225psi
